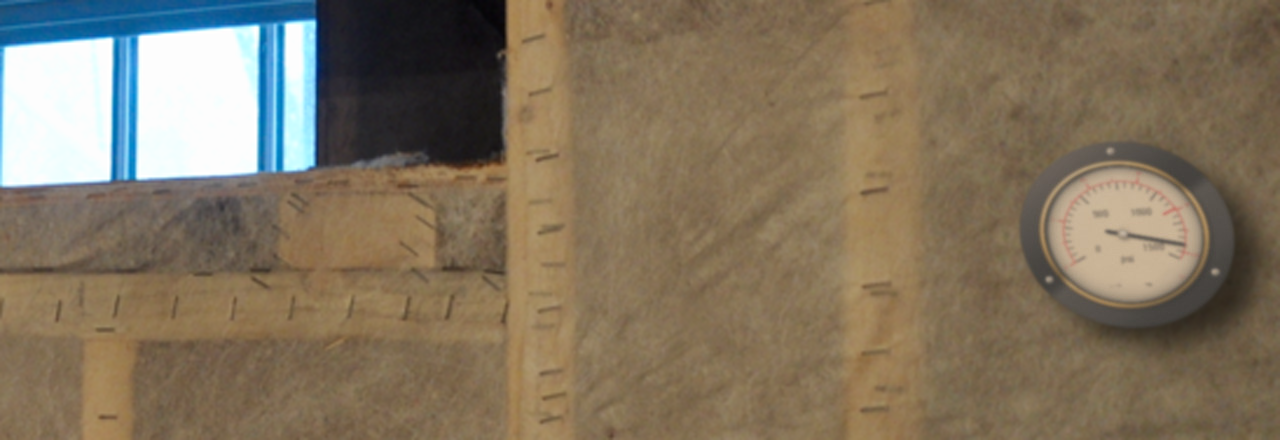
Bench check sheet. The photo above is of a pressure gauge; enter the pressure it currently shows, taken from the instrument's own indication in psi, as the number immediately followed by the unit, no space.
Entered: 1400psi
